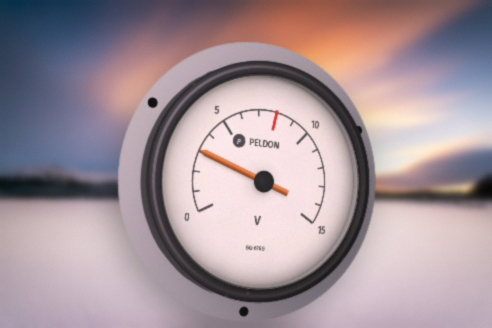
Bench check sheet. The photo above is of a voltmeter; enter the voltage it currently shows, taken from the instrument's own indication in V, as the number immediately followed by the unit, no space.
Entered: 3V
